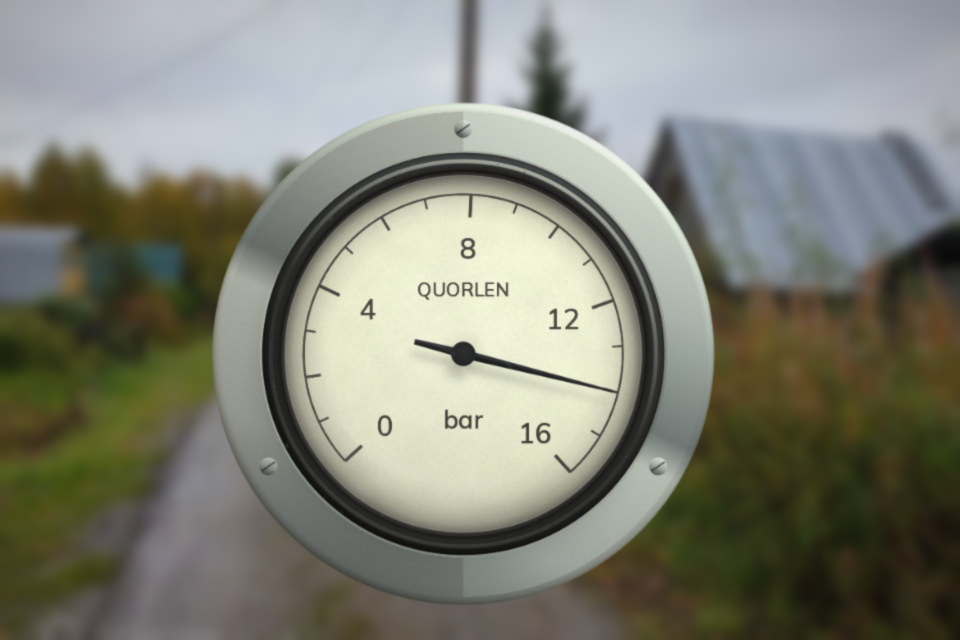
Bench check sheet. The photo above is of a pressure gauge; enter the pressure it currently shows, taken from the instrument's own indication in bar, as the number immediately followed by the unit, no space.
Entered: 14bar
